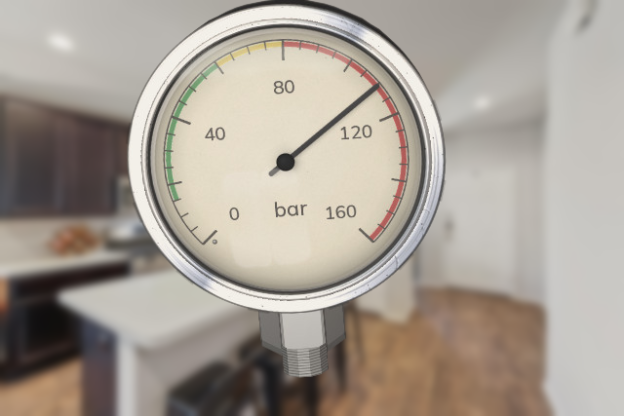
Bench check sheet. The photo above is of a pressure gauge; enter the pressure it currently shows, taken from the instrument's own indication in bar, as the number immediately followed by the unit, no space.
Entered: 110bar
